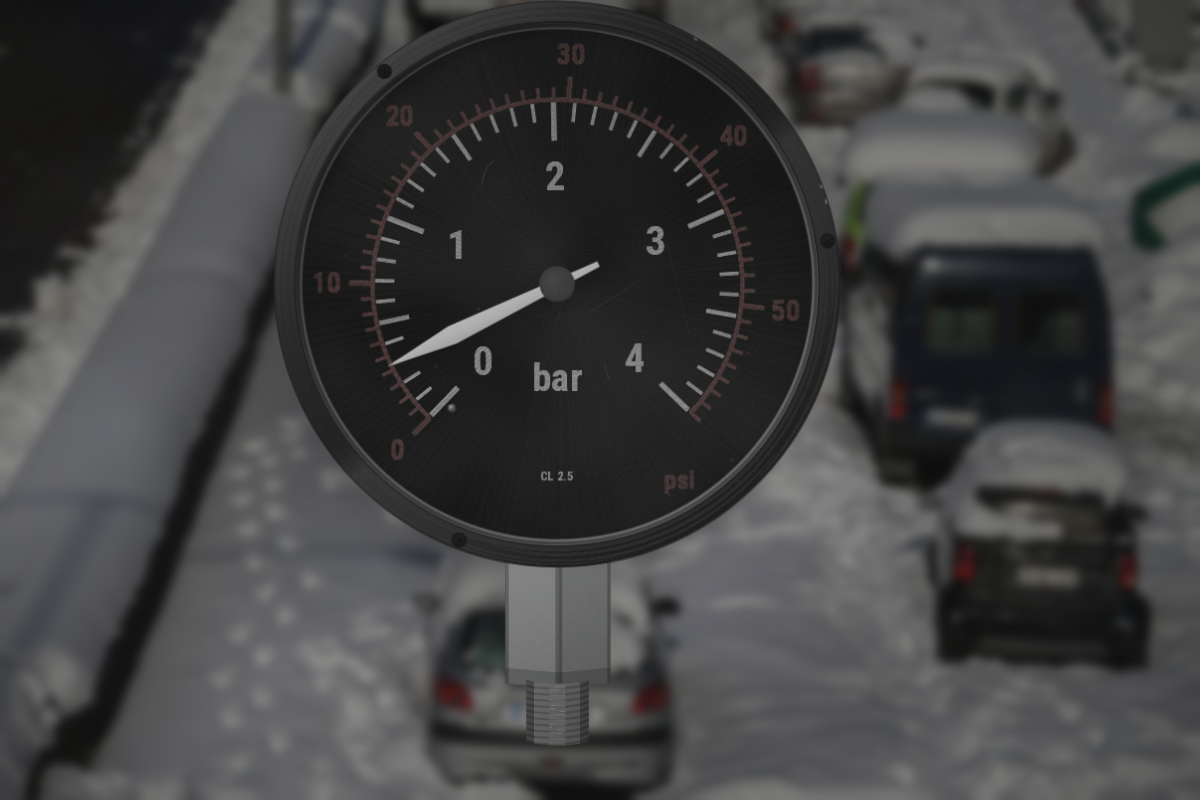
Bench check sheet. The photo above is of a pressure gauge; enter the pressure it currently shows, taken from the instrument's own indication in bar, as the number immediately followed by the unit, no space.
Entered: 0.3bar
